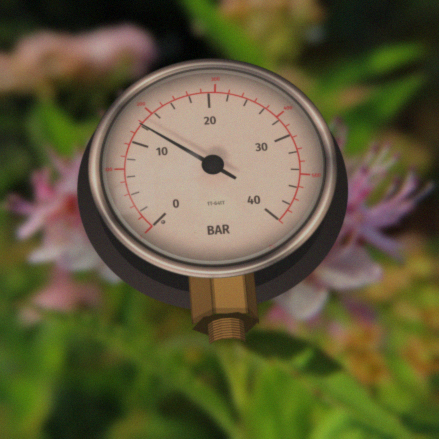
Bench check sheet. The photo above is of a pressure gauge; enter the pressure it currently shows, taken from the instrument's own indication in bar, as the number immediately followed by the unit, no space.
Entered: 12bar
